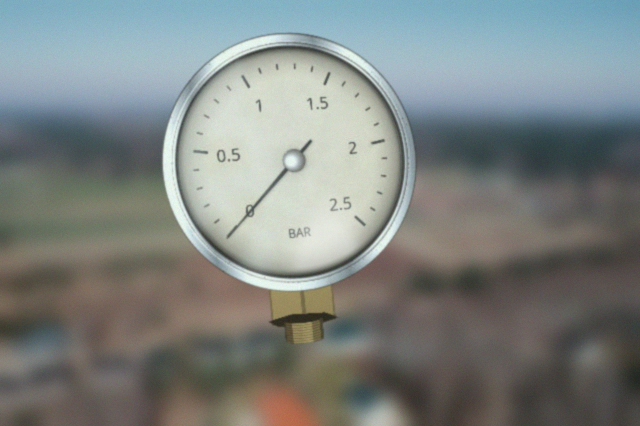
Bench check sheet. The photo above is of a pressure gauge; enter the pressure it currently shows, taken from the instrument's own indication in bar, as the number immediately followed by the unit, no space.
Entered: 0bar
